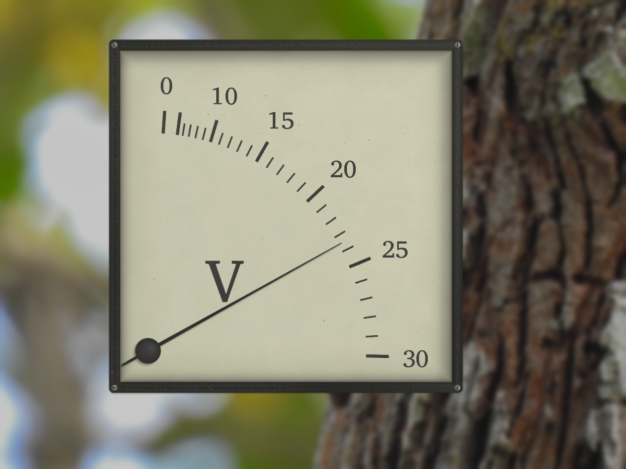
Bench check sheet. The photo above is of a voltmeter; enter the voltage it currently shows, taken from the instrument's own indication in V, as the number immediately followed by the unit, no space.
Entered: 23.5V
